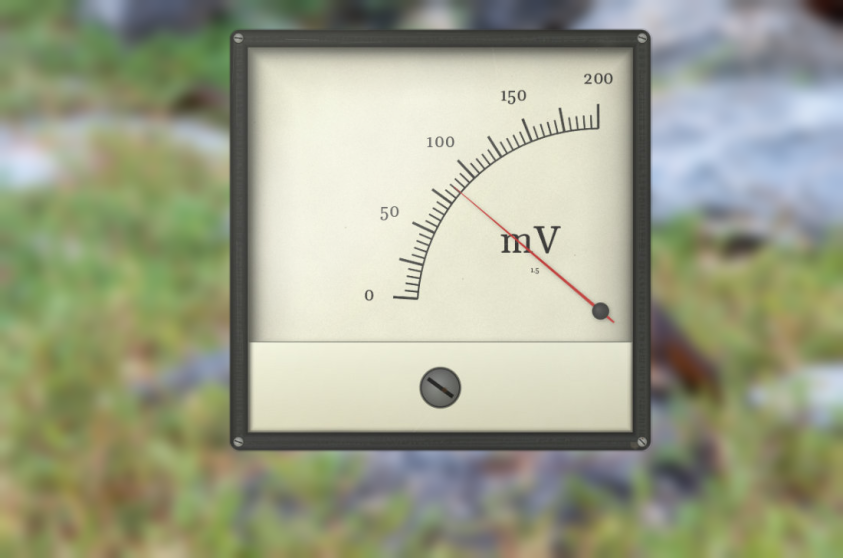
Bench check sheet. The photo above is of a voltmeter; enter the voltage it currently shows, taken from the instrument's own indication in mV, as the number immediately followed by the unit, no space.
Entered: 85mV
